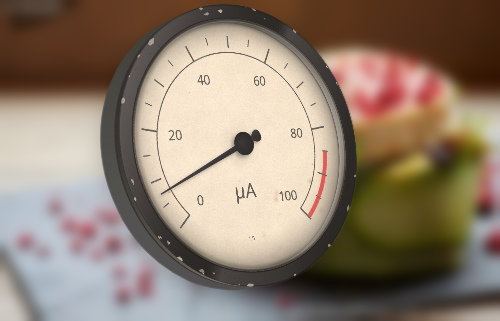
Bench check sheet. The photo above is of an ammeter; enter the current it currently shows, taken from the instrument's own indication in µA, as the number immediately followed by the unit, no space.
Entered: 7.5µA
